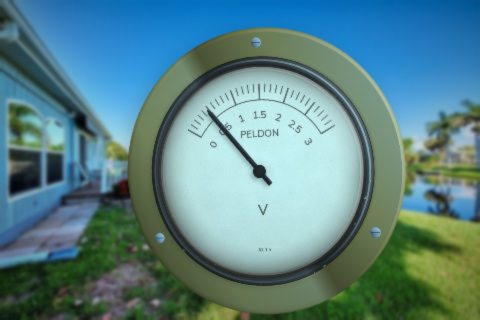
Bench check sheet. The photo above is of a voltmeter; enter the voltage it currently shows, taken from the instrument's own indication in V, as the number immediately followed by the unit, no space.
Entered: 0.5V
